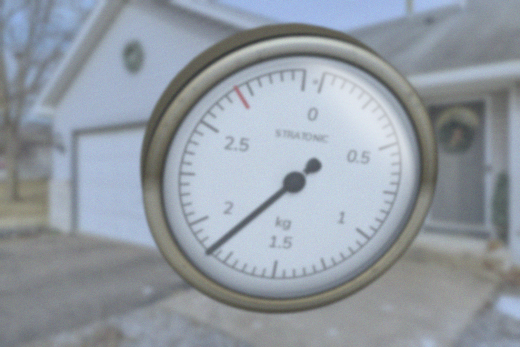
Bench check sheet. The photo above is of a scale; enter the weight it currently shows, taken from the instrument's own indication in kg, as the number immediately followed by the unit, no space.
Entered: 1.85kg
